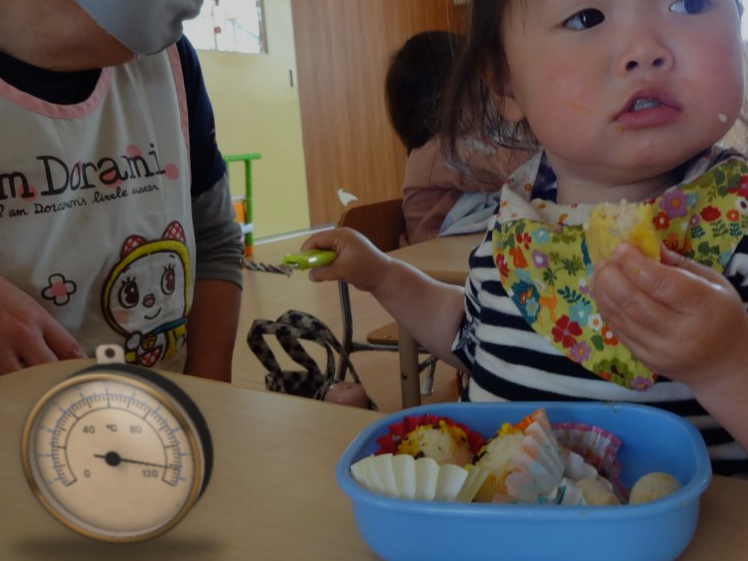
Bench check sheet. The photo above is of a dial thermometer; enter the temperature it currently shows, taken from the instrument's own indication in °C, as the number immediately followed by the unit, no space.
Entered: 110°C
